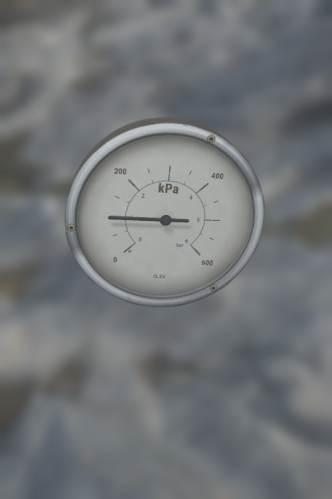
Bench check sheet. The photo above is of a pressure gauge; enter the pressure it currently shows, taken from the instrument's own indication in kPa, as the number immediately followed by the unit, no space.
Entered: 100kPa
